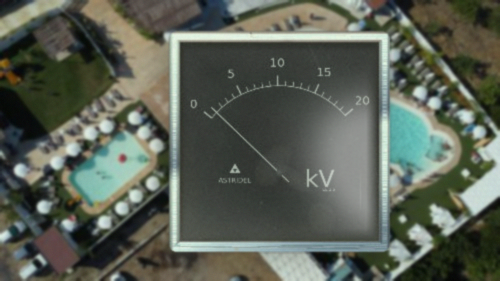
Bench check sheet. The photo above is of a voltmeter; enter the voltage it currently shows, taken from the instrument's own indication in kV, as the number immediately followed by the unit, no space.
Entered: 1kV
